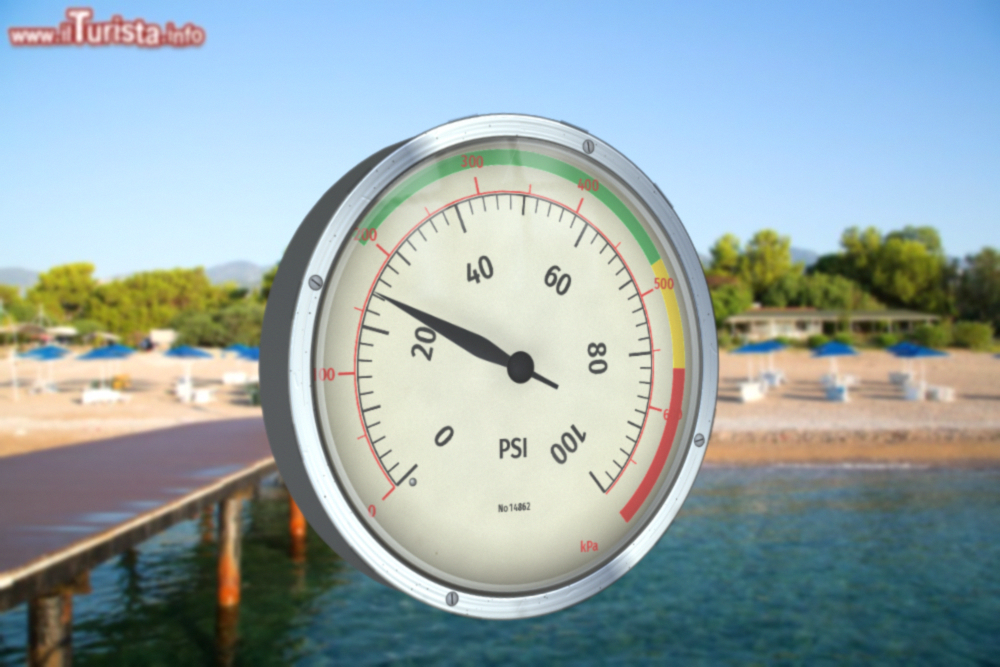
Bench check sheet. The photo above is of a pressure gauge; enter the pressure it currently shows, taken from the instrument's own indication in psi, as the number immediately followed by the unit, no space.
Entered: 24psi
